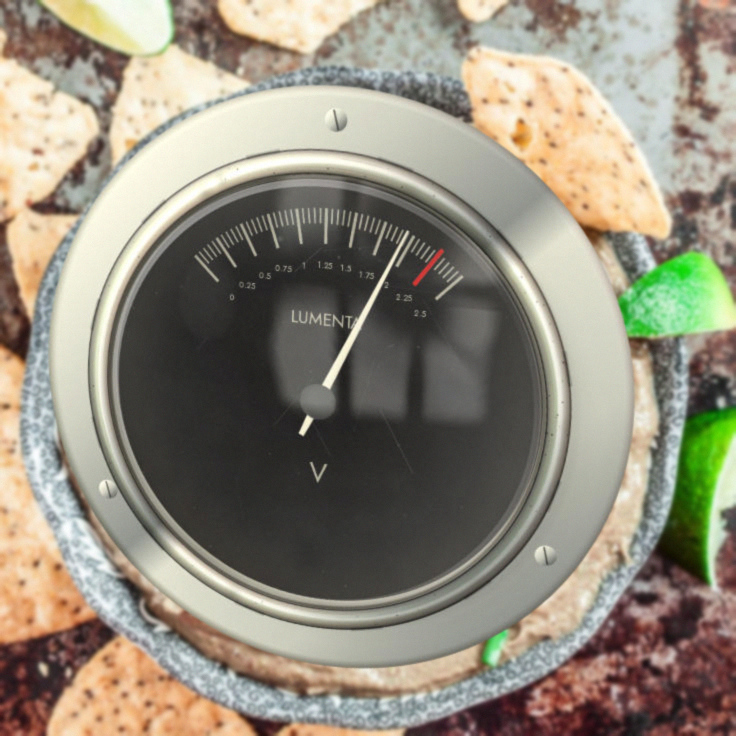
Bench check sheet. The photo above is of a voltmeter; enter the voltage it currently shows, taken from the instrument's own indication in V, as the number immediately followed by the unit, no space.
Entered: 1.95V
